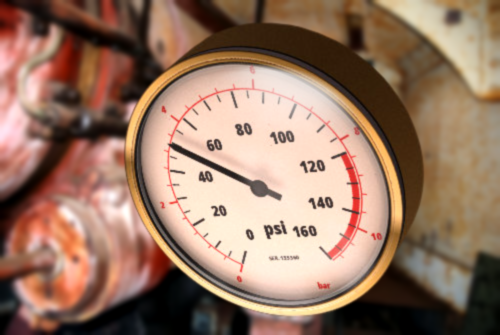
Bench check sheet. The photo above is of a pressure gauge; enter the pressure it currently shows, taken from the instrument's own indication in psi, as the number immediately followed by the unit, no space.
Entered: 50psi
